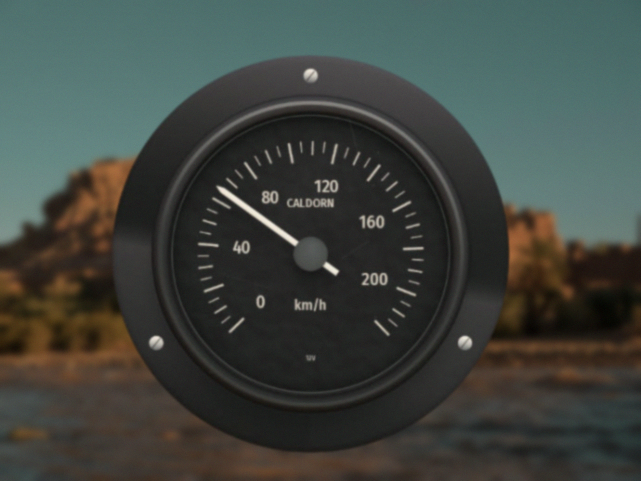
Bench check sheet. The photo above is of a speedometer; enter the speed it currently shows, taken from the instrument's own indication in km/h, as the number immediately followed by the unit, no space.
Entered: 65km/h
